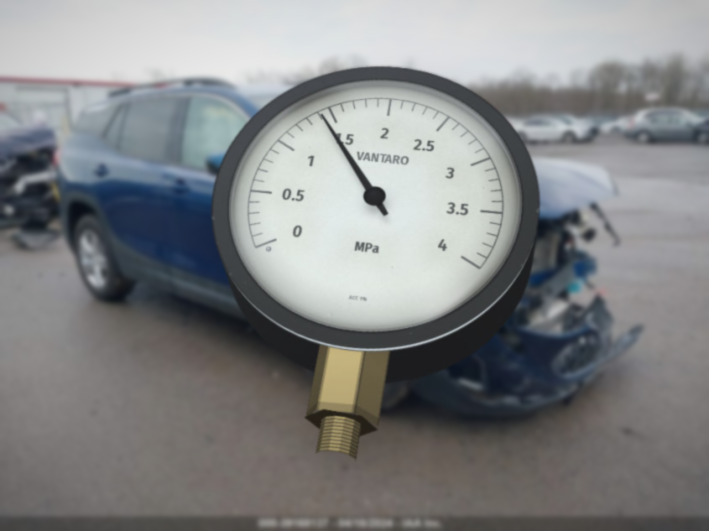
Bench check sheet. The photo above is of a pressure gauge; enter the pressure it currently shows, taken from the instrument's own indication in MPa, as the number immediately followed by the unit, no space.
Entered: 1.4MPa
